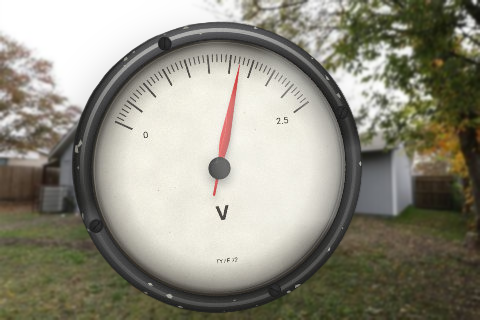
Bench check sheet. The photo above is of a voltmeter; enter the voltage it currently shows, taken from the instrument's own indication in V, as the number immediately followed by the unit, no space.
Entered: 1.6V
